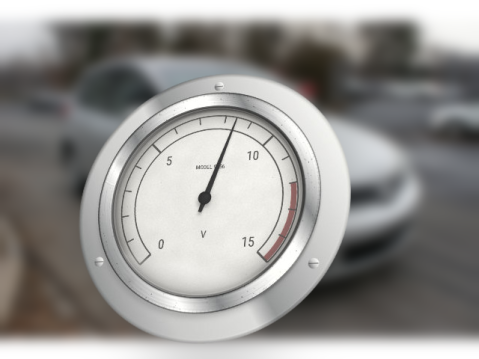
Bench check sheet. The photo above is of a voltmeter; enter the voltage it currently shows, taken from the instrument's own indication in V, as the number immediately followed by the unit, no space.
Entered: 8.5V
